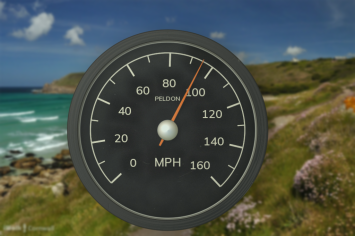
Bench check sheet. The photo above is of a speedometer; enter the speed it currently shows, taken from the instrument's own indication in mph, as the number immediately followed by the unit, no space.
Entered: 95mph
